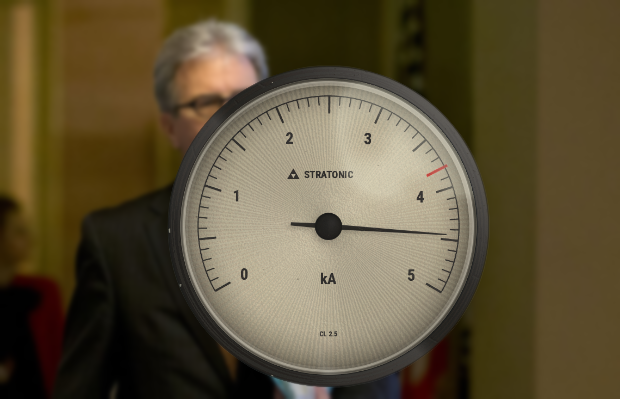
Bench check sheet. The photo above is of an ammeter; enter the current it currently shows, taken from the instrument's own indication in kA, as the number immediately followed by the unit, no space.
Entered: 4.45kA
